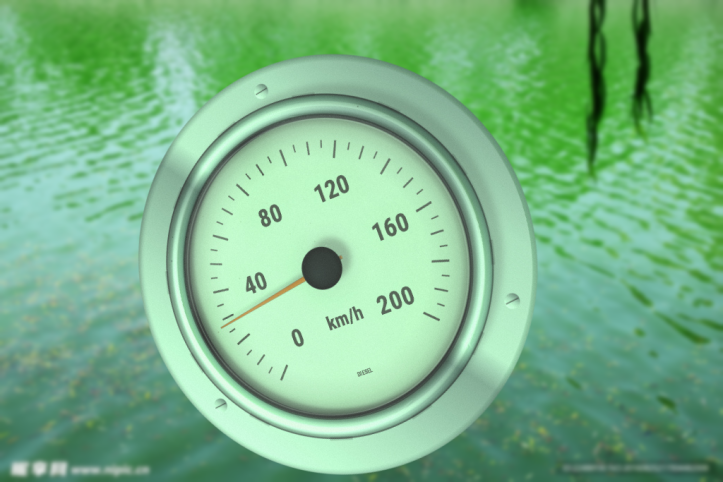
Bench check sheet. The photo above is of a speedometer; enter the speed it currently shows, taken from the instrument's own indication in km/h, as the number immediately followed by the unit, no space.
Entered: 27.5km/h
